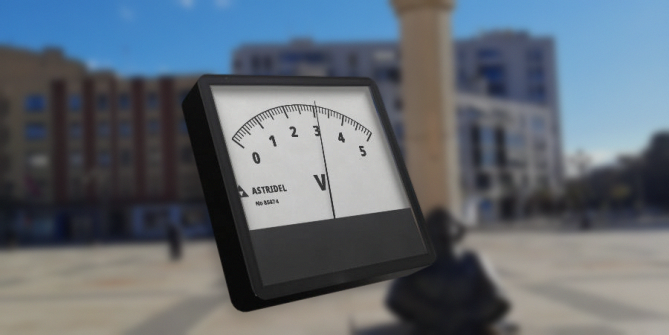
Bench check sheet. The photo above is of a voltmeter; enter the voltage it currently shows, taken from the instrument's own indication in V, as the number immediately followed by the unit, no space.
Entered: 3V
